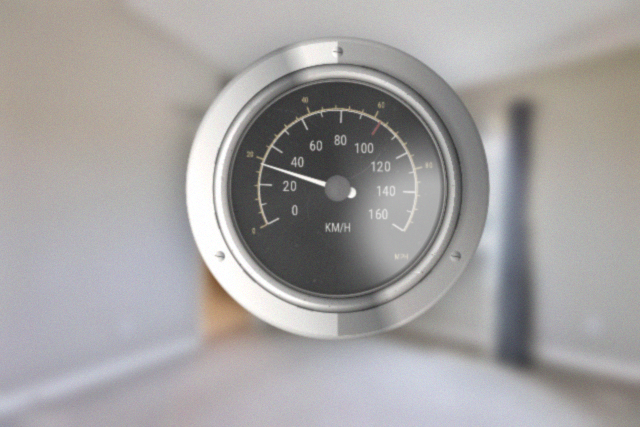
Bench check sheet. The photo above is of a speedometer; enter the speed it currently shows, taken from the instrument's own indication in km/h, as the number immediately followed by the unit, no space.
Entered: 30km/h
